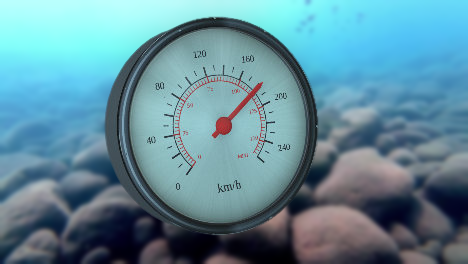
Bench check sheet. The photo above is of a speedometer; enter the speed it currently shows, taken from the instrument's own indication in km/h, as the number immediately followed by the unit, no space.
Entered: 180km/h
